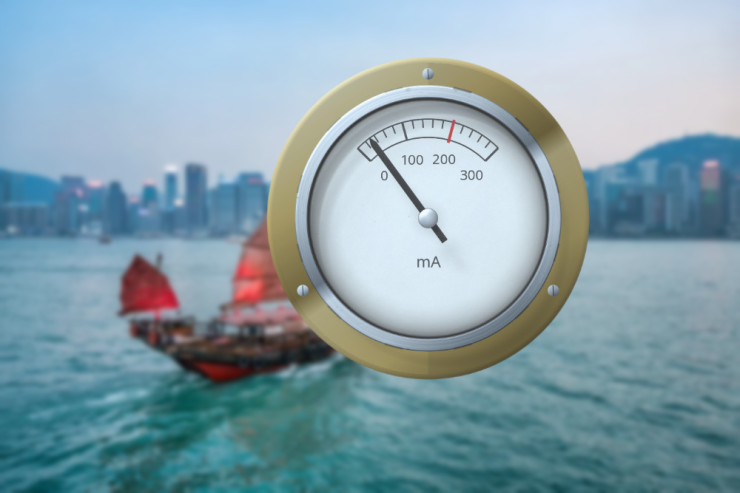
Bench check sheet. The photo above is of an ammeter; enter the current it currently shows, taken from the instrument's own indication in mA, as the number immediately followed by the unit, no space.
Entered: 30mA
